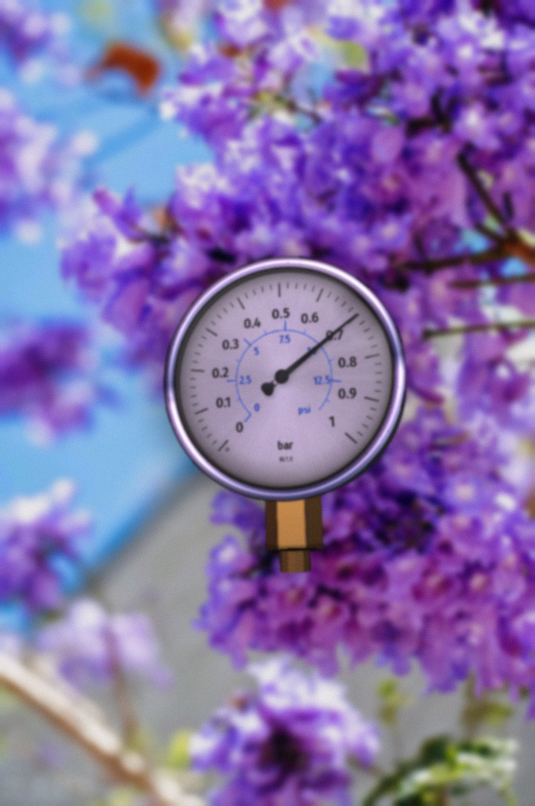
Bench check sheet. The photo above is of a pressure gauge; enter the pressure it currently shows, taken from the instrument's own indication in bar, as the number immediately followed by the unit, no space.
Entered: 0.7bar
